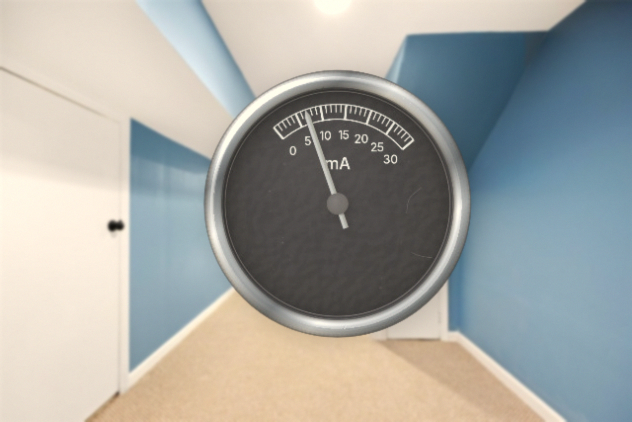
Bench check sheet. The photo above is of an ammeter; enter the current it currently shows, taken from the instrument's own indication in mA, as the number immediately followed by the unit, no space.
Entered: 7mA
